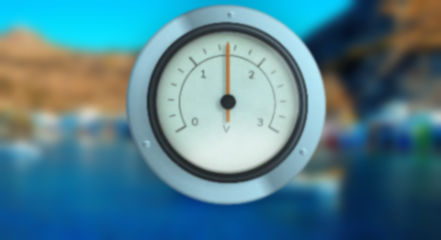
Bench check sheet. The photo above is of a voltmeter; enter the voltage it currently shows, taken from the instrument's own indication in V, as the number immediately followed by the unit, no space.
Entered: 1.5V
